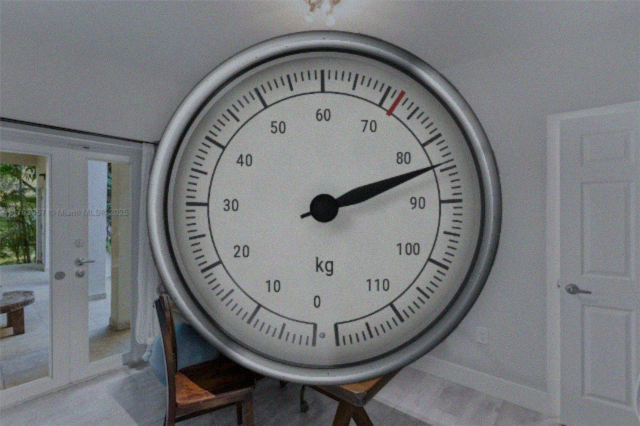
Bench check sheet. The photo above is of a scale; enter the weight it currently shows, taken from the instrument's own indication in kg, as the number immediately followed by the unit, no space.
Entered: 84kg
